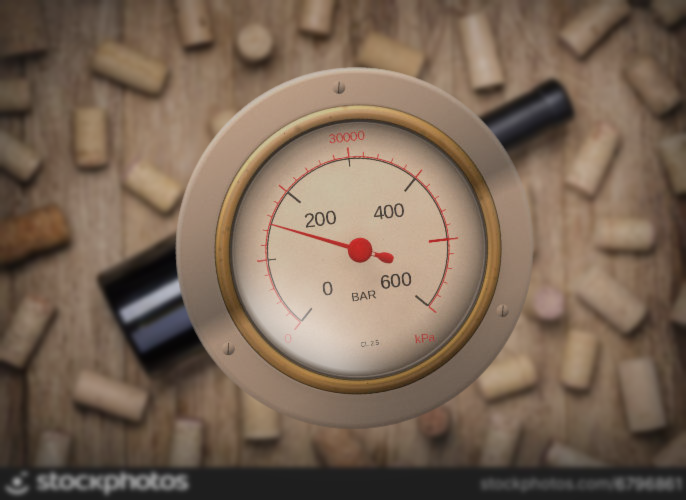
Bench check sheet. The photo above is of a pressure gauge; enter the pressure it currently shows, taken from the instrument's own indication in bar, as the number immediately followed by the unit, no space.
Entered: 150bar
